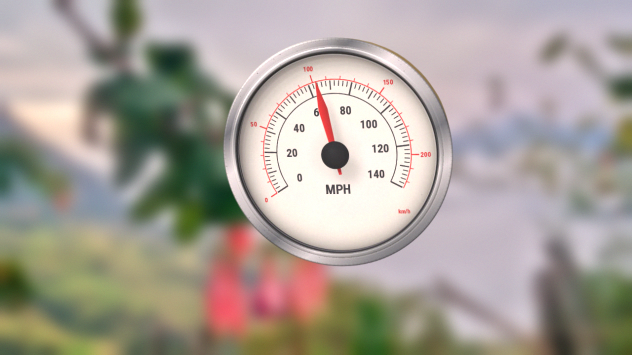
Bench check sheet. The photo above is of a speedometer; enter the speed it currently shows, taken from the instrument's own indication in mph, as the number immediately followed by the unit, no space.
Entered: 64mph
